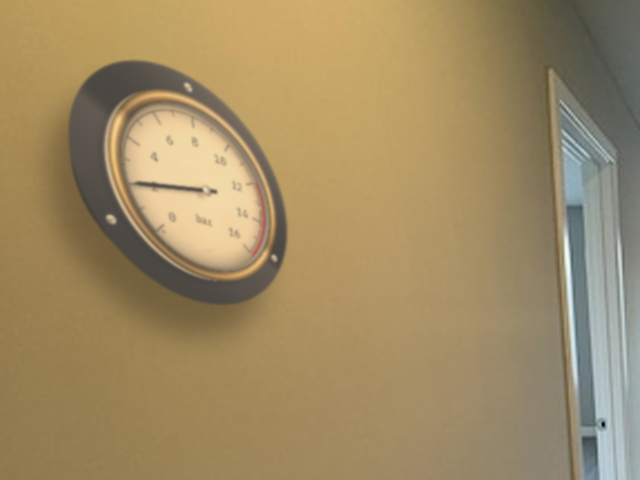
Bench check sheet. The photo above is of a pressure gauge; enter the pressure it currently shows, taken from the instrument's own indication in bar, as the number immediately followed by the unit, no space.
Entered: 2bar
